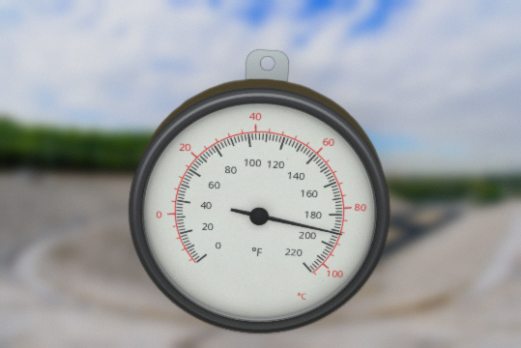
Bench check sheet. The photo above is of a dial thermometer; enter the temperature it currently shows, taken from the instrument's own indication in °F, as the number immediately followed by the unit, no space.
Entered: 190°F
